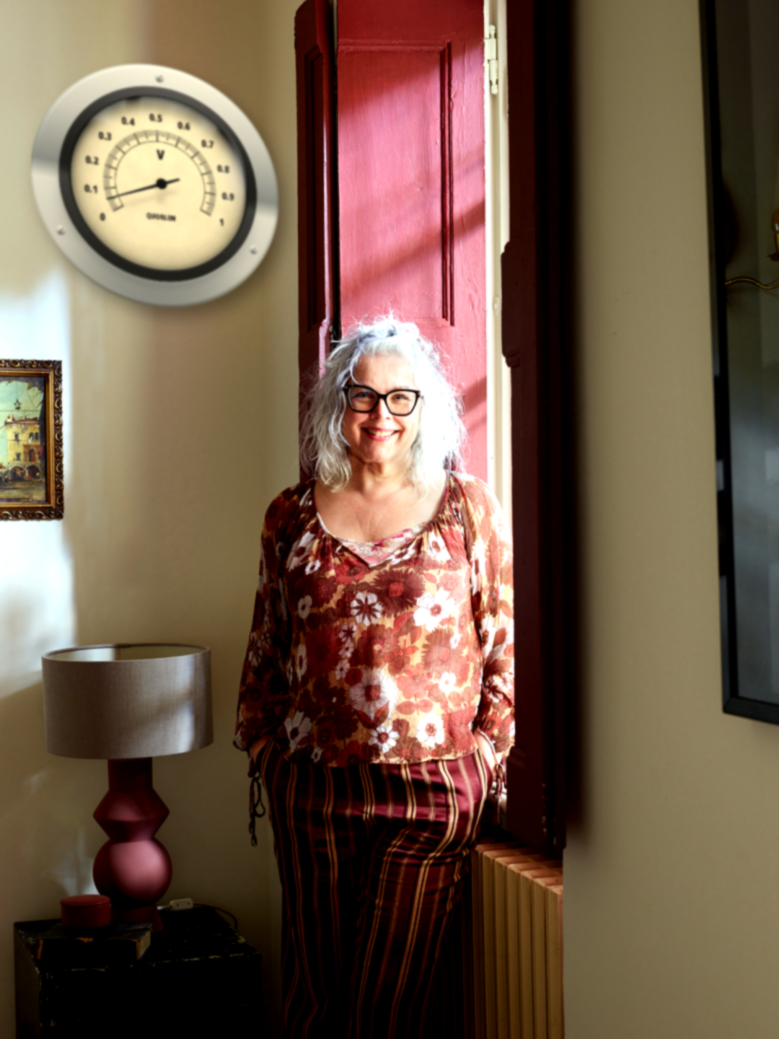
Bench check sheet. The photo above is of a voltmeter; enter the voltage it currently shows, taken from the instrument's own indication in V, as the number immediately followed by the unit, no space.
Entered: 0.05V
